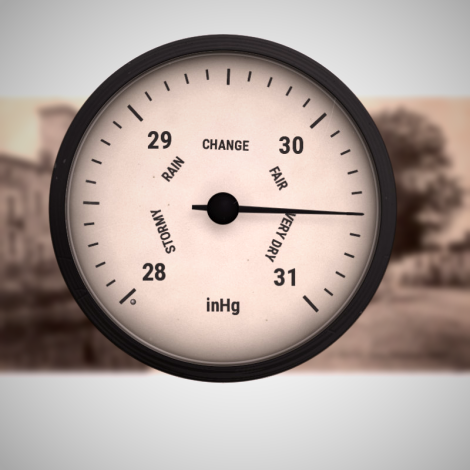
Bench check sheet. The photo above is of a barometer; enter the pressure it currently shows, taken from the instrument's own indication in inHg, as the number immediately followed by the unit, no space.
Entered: 30.5inHg
